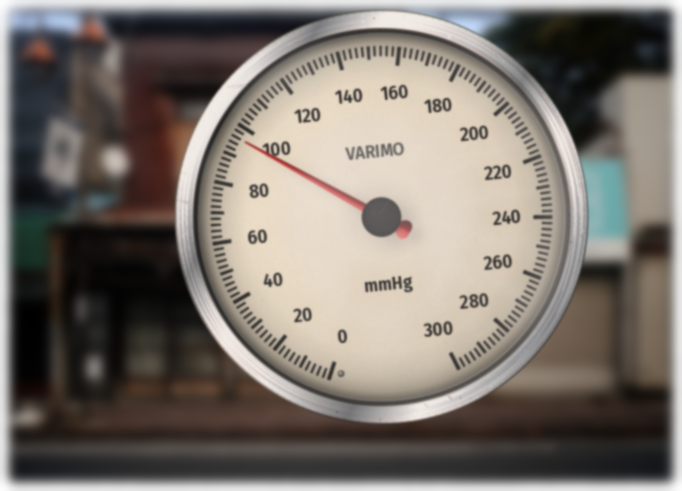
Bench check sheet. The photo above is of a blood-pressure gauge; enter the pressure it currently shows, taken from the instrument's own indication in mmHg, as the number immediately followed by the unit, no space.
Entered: 96mmHg
